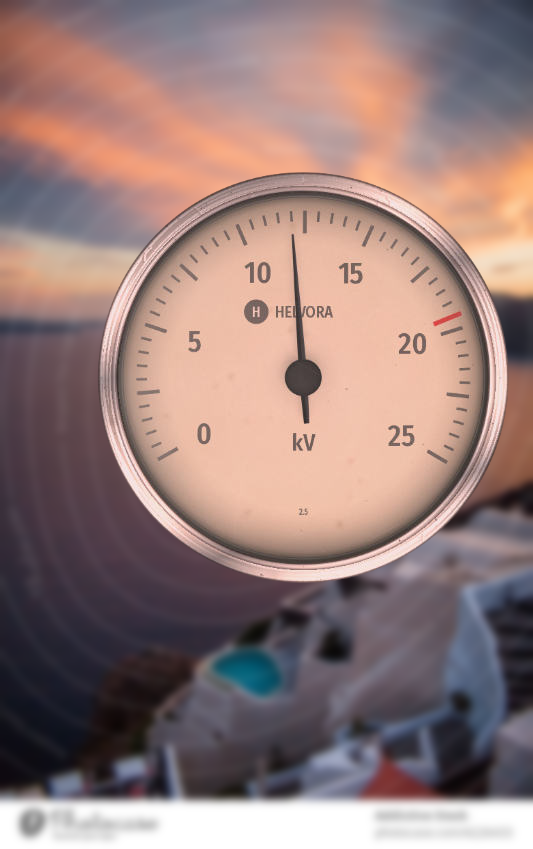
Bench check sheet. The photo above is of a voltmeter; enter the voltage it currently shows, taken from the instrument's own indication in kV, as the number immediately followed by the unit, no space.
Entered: 12kV
